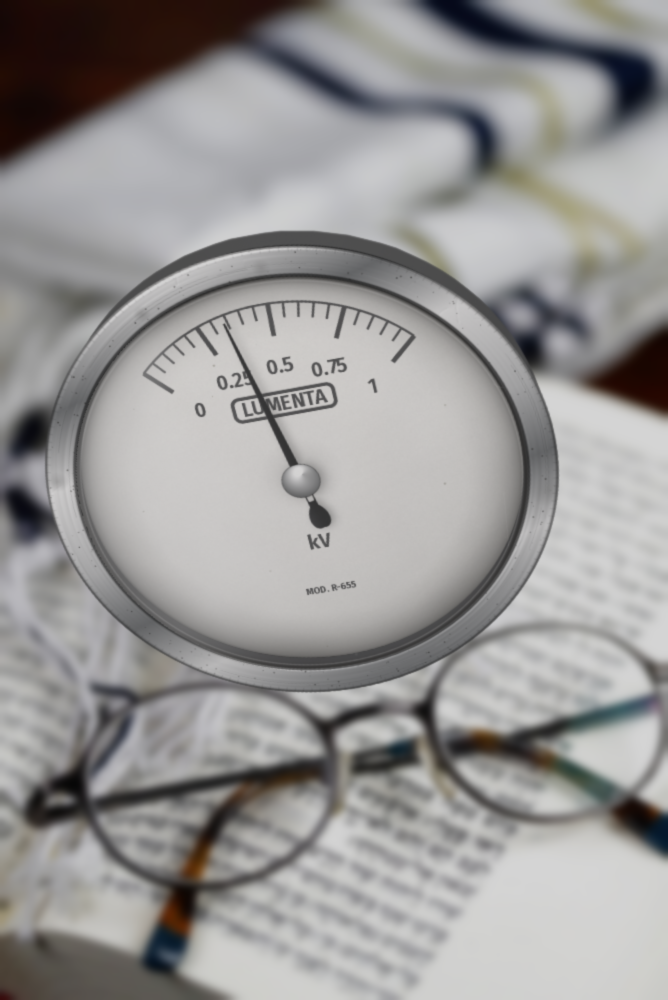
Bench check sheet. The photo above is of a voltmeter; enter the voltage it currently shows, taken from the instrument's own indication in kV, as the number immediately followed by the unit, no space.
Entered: 0.35kV
